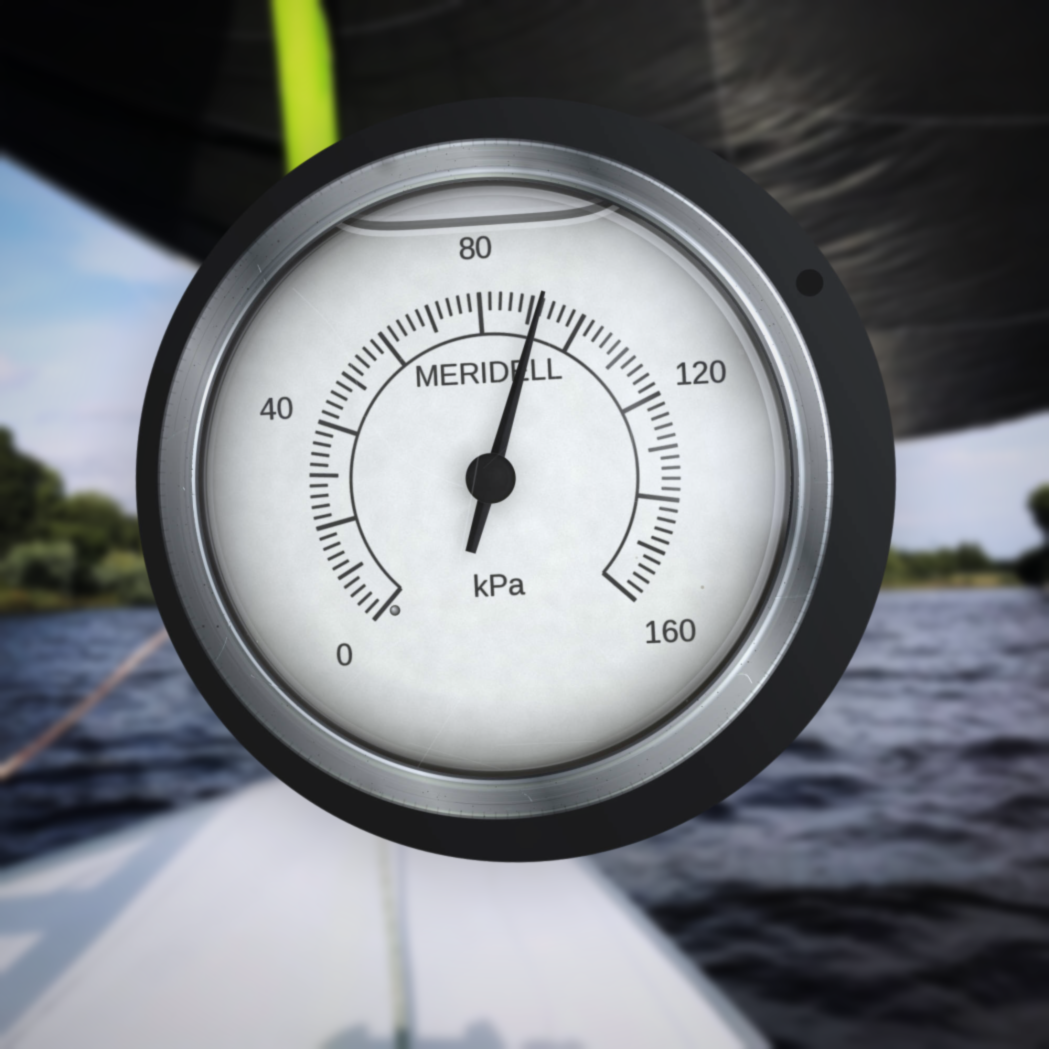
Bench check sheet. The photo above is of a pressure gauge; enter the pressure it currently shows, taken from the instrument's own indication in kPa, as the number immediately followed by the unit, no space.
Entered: 92kPa
